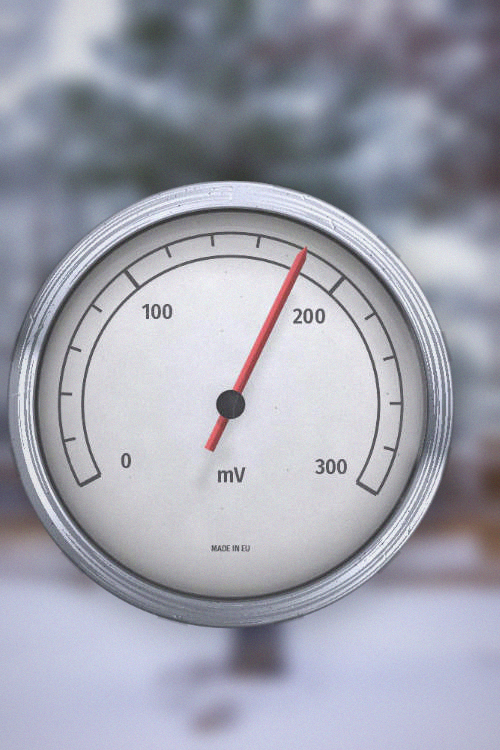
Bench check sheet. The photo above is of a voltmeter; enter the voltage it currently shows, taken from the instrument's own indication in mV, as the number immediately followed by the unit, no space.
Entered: 180mV
